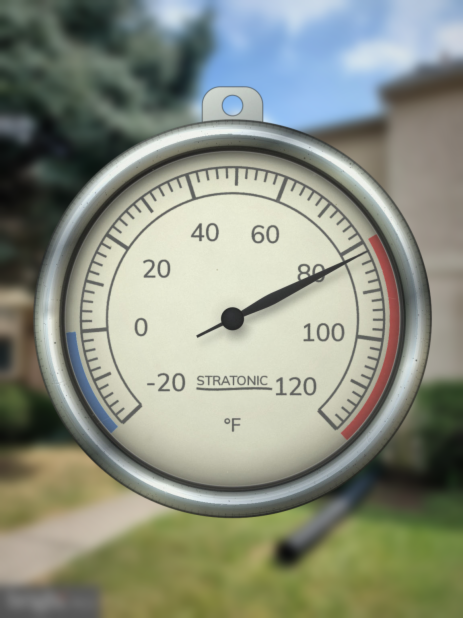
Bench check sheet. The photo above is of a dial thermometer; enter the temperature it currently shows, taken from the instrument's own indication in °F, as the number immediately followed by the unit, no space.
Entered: 82°F
